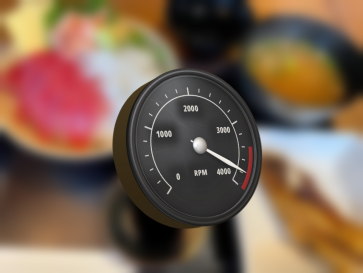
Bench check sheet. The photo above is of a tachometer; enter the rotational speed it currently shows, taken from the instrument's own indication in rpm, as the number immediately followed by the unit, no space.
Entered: 3800rpm
